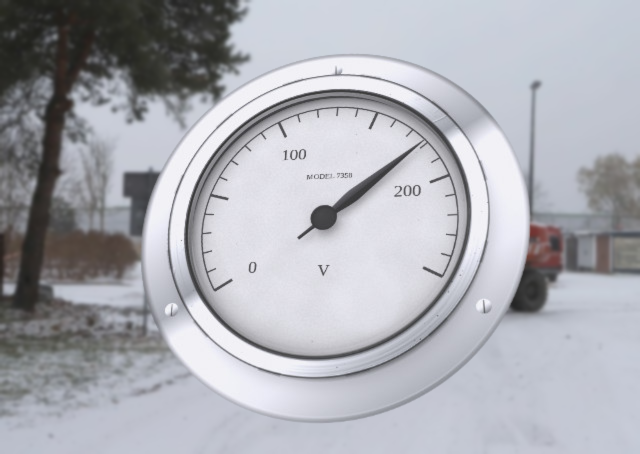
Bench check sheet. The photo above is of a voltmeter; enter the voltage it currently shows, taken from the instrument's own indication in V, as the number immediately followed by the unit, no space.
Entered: 180V
